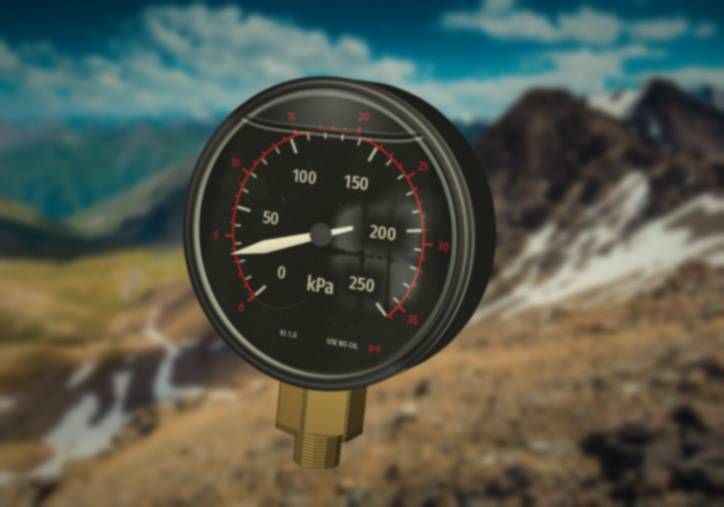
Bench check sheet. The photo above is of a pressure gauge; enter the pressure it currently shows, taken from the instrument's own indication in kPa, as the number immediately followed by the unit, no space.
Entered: 25kPa
